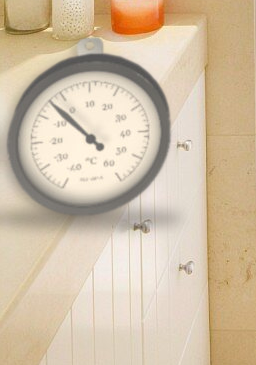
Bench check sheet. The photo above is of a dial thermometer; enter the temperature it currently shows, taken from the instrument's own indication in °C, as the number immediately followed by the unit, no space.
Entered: -4°C
